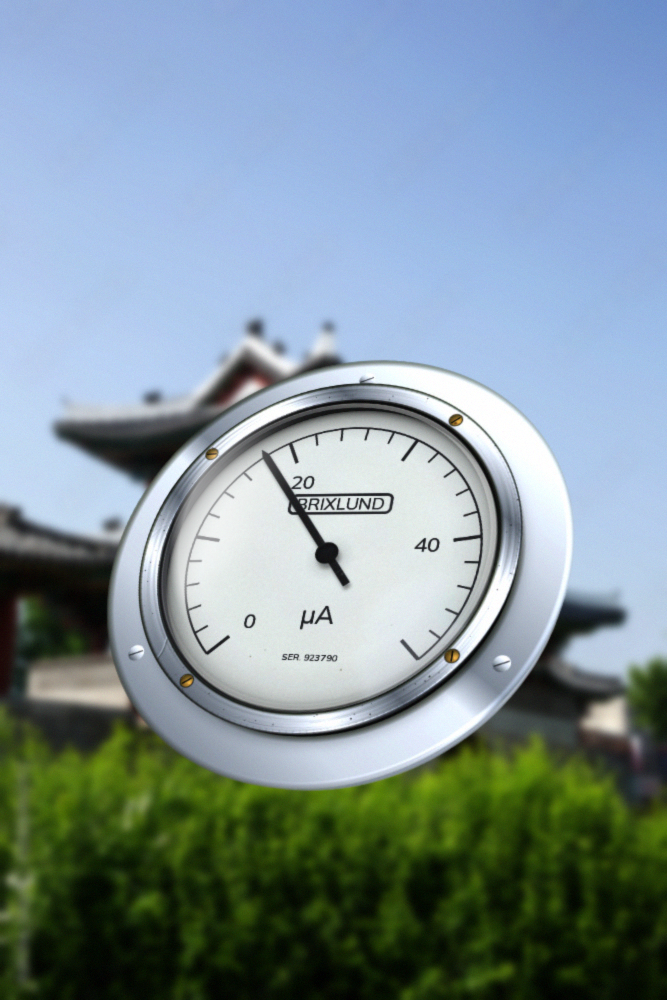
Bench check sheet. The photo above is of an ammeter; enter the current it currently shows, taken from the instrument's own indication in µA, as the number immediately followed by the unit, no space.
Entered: 18µA
